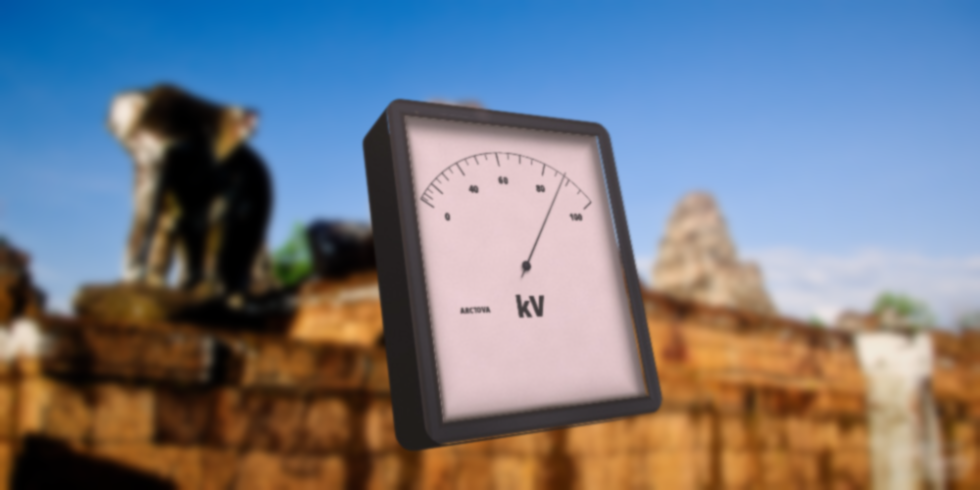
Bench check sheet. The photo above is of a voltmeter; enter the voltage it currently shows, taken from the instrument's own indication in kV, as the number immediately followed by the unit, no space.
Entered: 87.5kV
